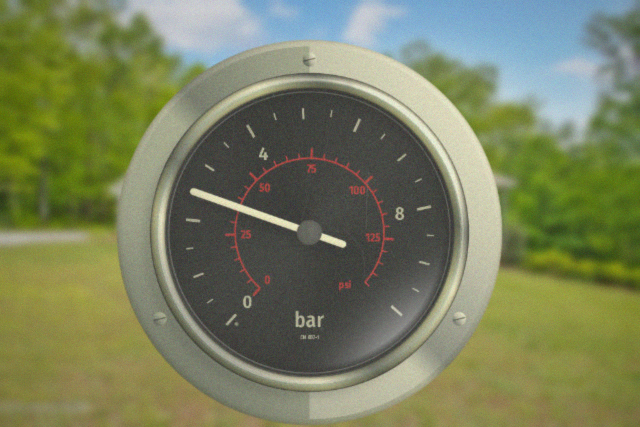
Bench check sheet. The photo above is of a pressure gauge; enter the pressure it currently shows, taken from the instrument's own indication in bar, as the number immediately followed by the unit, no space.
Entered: 2.5bar
